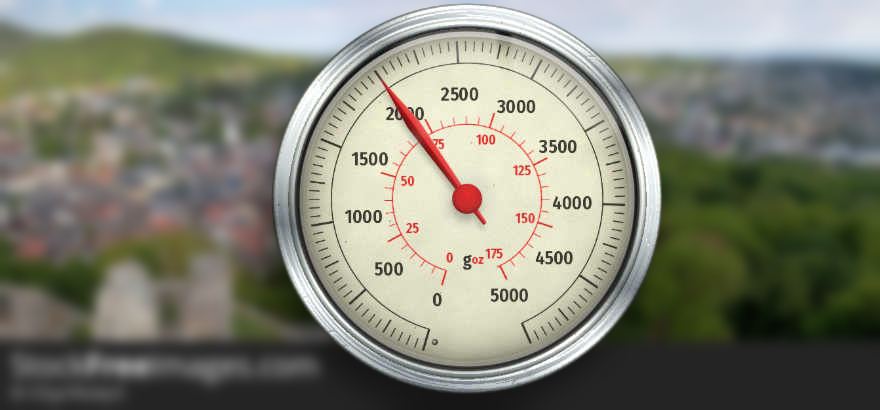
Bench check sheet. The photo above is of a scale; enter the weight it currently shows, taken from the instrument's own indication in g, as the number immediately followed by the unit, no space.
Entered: 2000g
